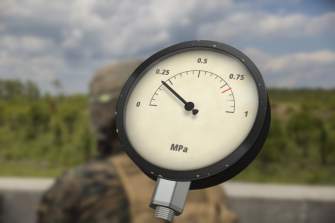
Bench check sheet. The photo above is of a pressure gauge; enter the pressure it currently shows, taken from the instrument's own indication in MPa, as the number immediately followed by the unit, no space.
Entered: 0.2MPa
